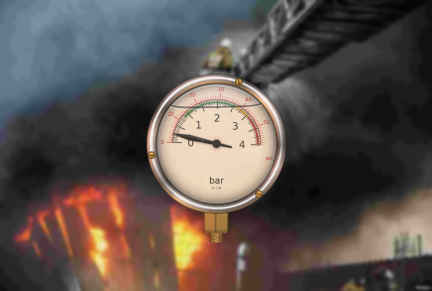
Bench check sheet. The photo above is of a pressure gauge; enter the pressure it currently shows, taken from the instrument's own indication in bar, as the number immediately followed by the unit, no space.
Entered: 0.25bar
